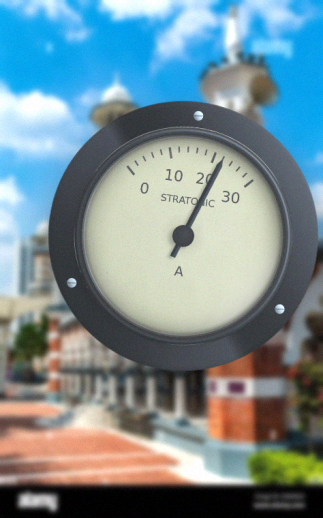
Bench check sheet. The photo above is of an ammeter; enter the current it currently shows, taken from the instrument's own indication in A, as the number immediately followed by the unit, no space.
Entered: 22A
